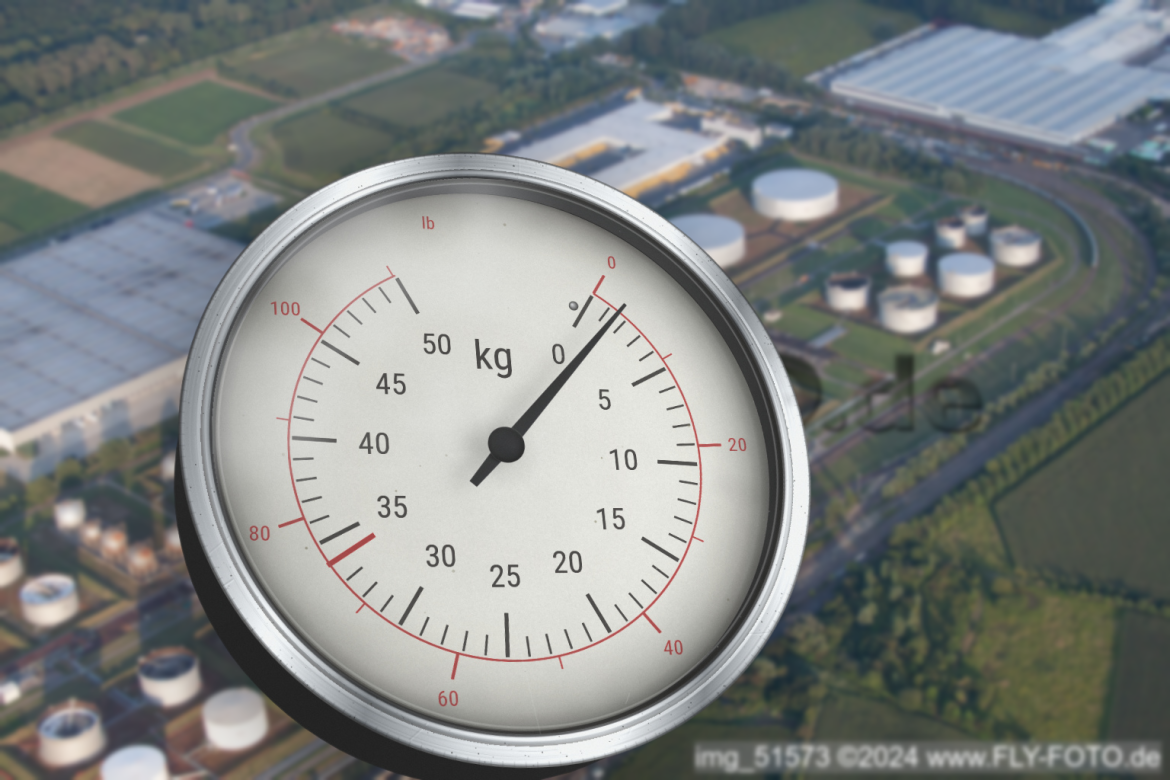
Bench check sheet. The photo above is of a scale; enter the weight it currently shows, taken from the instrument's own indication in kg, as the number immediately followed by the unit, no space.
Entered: 1.5kg
